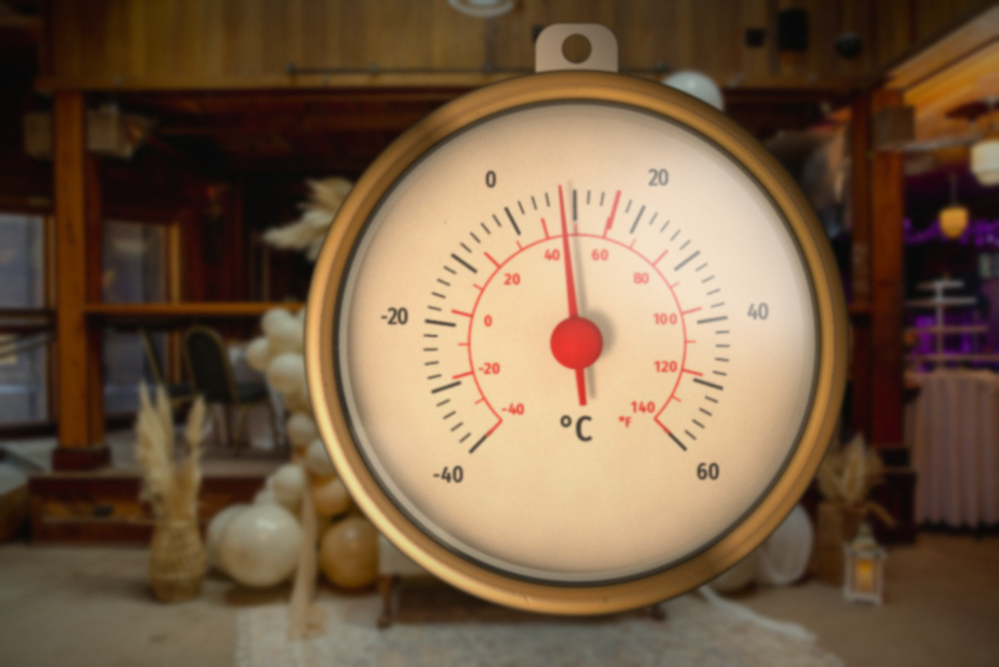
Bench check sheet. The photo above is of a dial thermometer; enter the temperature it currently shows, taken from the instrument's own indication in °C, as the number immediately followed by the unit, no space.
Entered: 8°C
